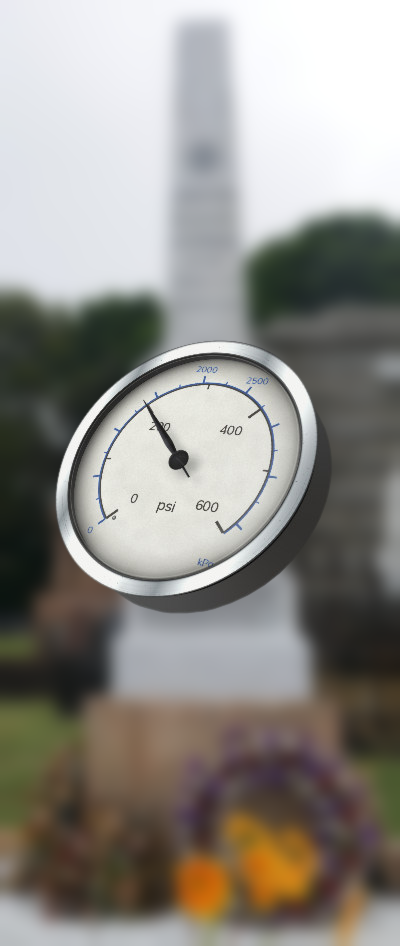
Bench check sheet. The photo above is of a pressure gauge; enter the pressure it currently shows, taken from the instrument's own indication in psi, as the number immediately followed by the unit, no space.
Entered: 200psi
